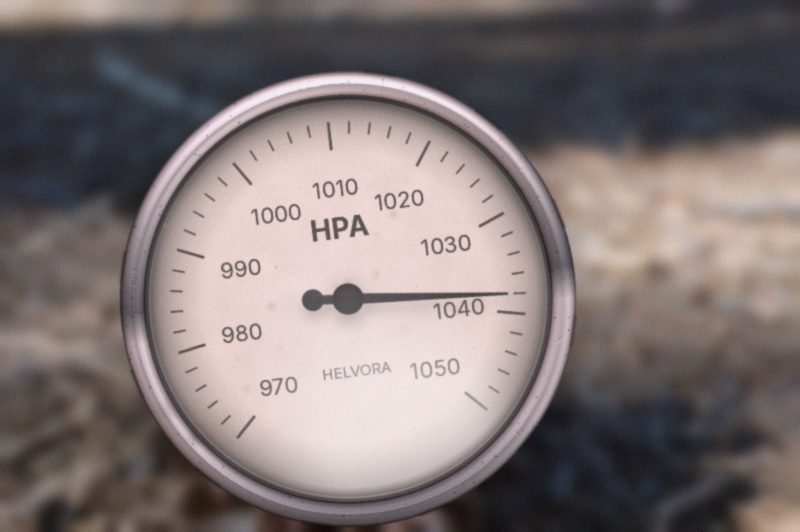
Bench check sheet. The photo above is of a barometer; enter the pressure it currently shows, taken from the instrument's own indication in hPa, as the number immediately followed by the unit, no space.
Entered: 1038hPa
